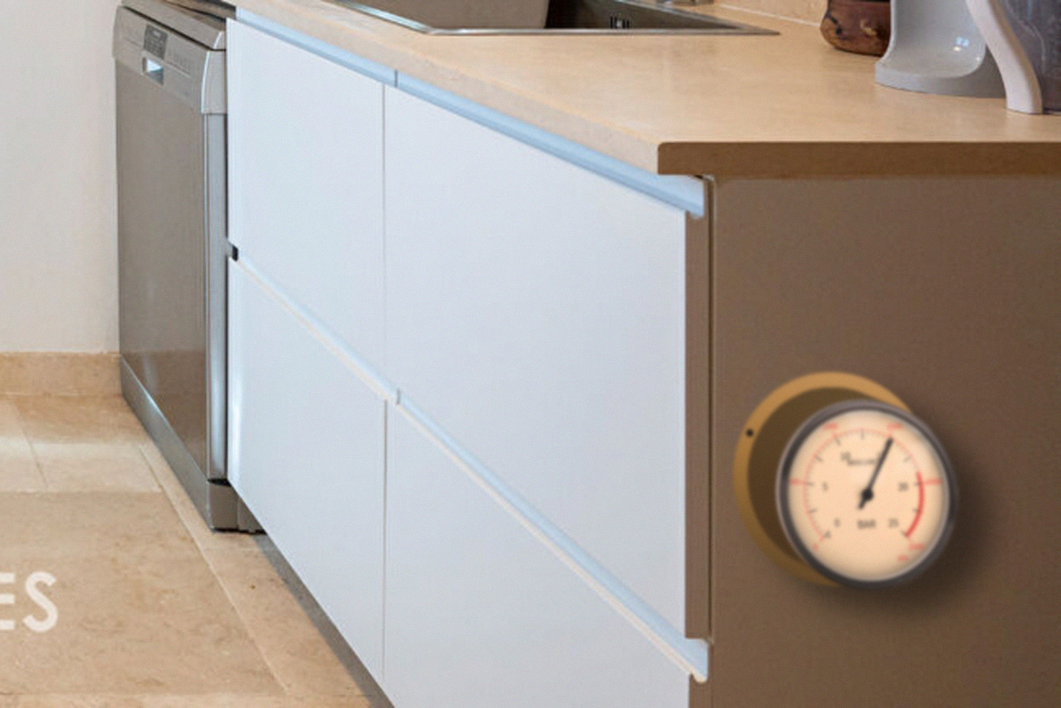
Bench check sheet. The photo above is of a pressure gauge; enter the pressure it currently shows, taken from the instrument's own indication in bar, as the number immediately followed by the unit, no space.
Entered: 15bar
